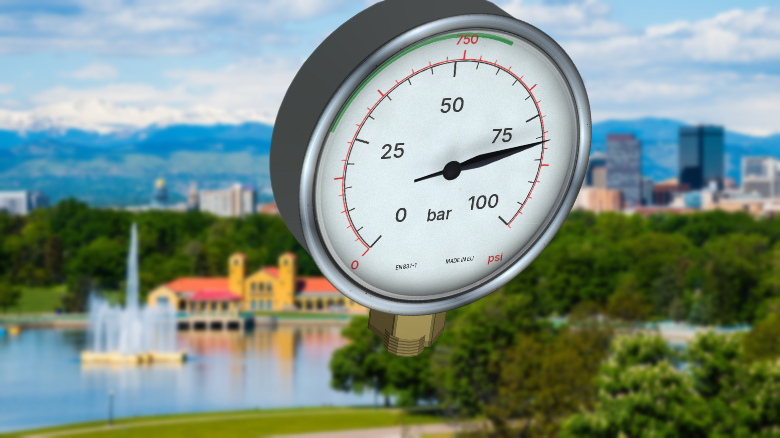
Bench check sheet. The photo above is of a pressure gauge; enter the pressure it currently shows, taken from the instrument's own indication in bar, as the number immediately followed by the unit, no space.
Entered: 80bar
